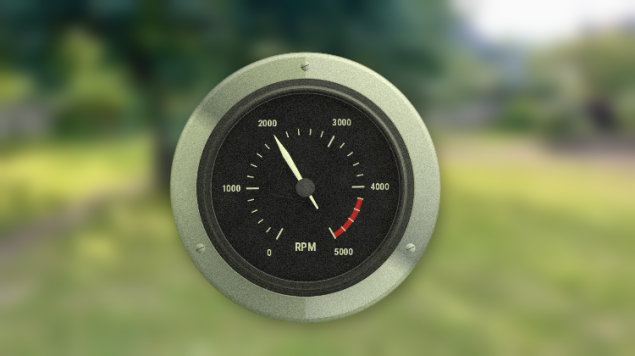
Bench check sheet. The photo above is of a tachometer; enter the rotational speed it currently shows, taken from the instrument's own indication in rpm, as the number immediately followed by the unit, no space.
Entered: 2000rpm
